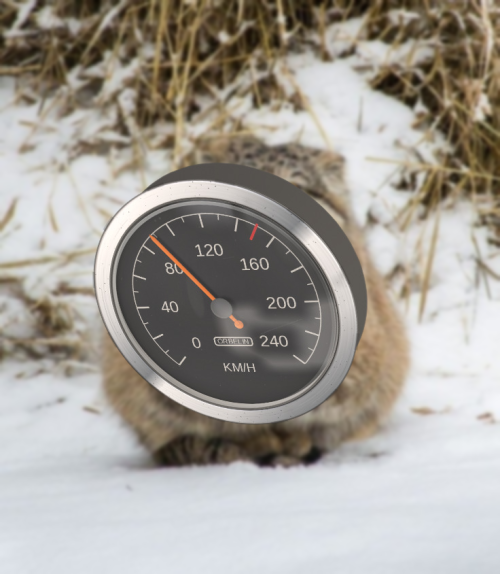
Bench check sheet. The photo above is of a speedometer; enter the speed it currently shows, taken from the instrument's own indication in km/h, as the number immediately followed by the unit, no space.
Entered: 90km/h
